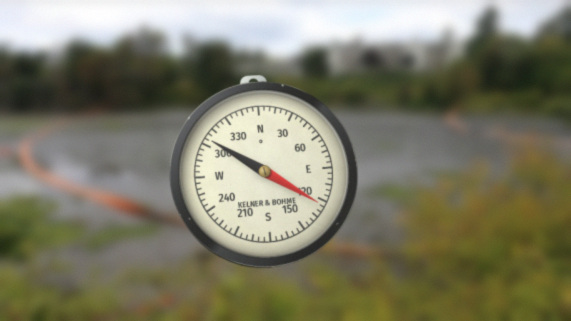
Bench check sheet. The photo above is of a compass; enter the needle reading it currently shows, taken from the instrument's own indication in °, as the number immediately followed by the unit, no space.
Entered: 125°
